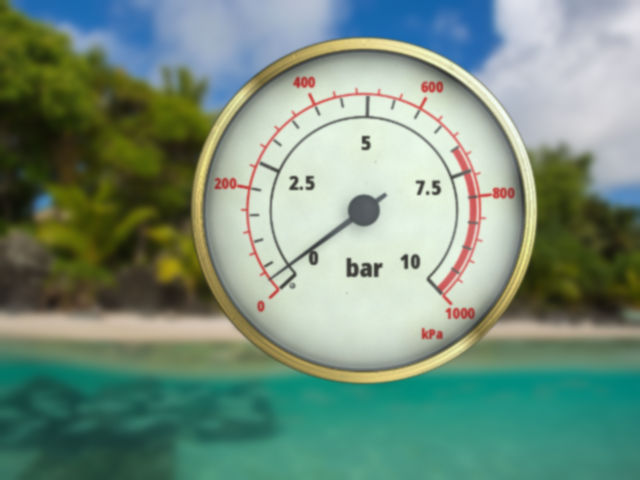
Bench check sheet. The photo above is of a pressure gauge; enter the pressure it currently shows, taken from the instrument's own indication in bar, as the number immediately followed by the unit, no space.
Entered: 0.25bar
